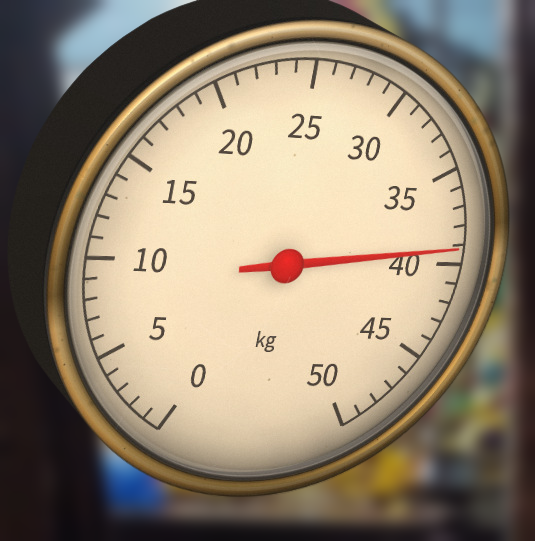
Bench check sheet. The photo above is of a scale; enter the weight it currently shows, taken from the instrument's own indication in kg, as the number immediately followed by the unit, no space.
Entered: 39kg
